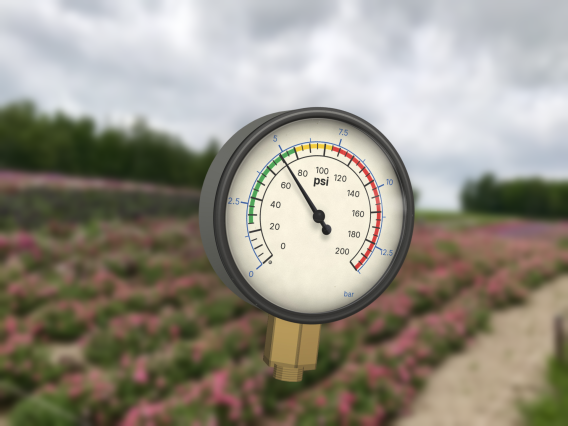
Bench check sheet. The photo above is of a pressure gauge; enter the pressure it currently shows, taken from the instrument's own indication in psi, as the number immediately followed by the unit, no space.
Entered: 70psi
